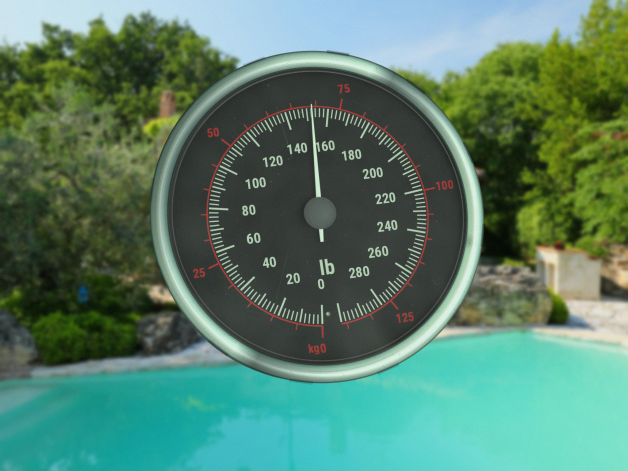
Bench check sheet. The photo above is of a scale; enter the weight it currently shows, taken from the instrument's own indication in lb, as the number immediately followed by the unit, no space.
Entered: 152lb
